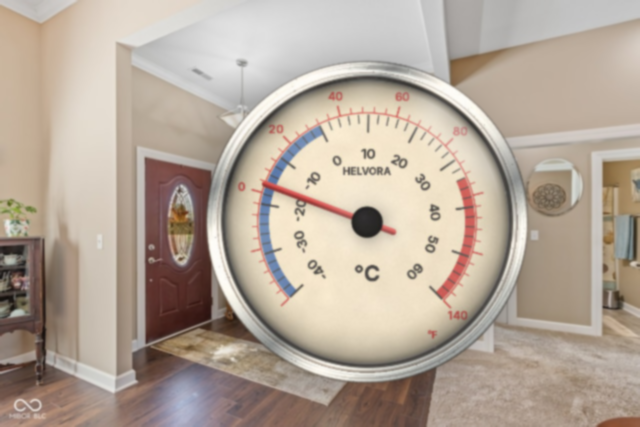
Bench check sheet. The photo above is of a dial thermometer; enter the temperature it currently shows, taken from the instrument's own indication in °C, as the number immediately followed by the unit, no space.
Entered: -16°C
